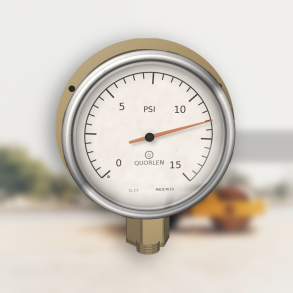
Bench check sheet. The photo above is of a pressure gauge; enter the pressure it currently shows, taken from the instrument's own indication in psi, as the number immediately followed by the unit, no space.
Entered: 11.5psi
